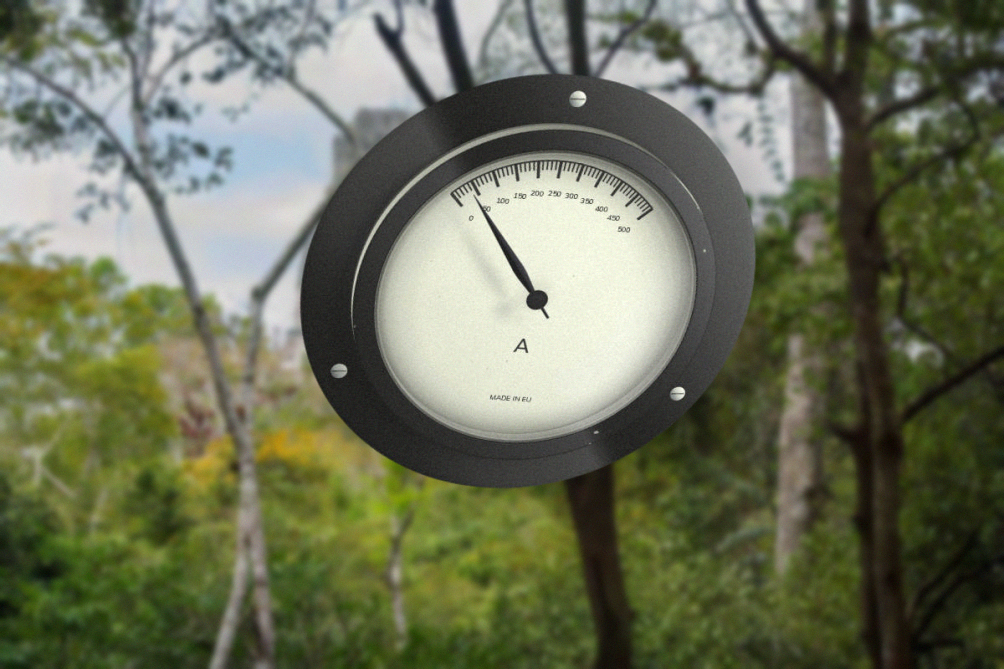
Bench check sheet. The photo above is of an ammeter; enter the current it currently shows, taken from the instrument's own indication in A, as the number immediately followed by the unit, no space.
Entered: 40A
